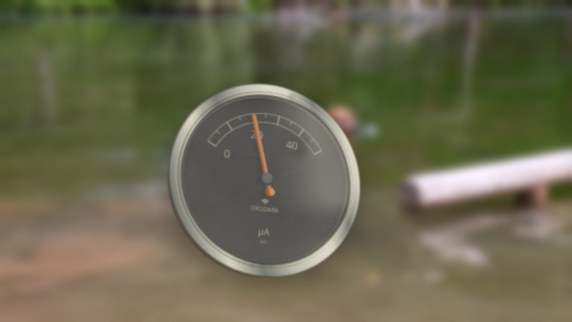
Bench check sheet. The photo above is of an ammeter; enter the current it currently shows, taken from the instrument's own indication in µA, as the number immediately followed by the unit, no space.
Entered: 20µA
